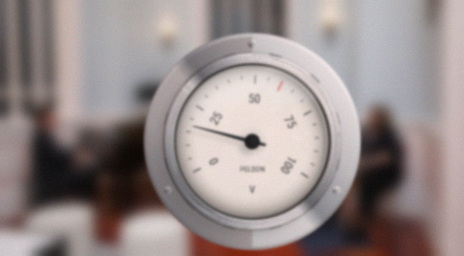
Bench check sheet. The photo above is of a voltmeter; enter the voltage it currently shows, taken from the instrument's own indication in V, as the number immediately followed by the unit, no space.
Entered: 17.5V
